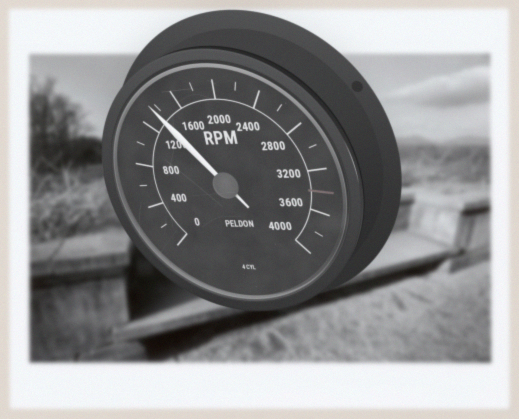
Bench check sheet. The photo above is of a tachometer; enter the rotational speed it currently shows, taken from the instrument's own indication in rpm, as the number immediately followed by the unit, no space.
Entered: 1400rpm
